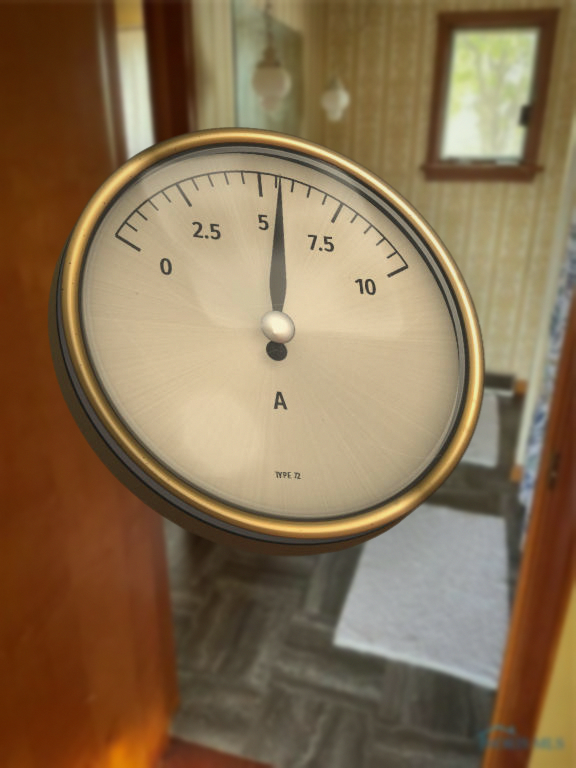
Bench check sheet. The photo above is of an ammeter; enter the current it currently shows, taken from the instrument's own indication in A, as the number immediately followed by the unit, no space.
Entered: 5.5A
